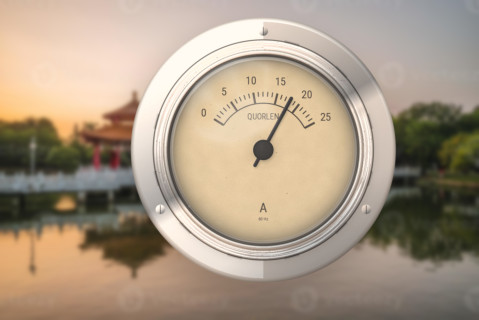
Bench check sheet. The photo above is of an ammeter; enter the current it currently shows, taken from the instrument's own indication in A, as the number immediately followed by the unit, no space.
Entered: 18A
